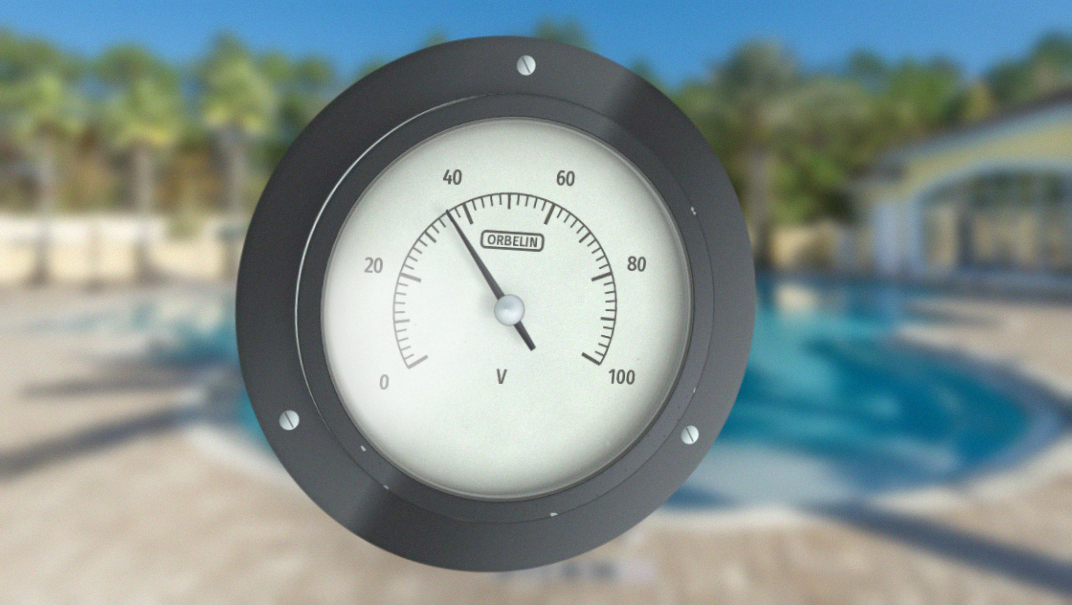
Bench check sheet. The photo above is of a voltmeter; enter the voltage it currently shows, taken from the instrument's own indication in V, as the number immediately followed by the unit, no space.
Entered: 36V
